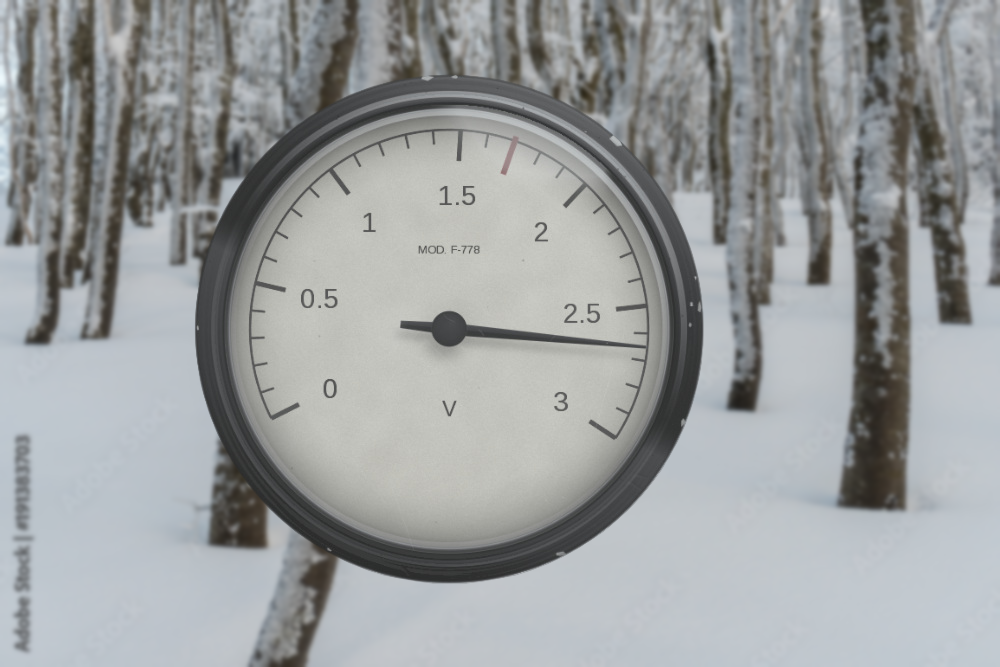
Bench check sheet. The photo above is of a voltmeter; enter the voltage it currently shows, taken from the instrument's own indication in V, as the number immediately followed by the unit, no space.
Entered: 2.65V
